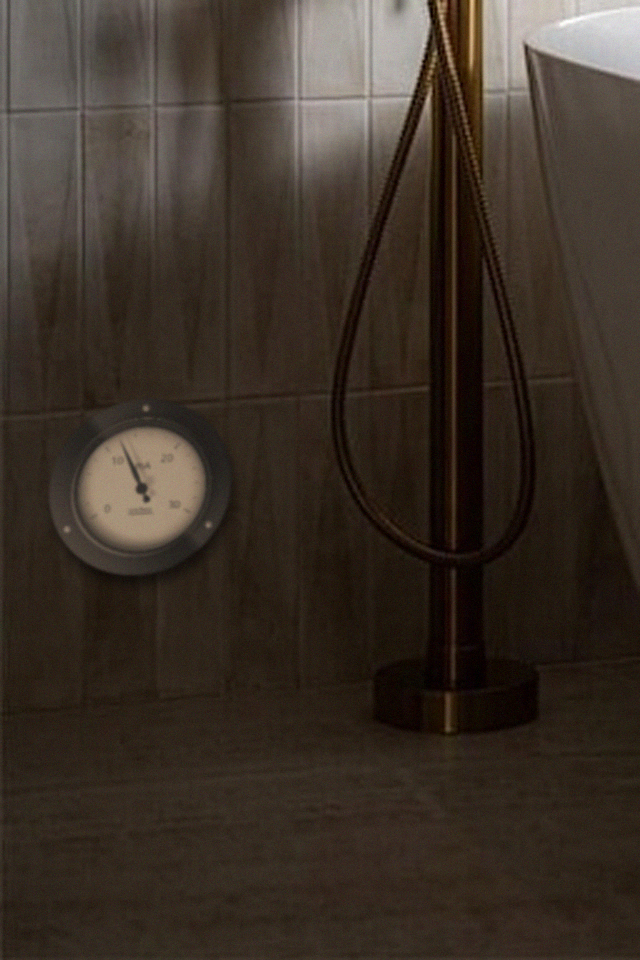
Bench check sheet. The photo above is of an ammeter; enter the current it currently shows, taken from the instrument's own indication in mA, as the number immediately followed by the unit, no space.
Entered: 12mA
